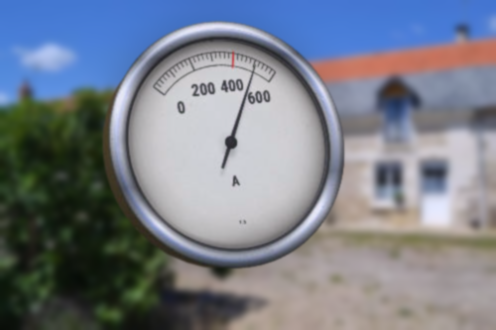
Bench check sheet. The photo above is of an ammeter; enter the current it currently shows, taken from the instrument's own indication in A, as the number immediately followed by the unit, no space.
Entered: 500A
